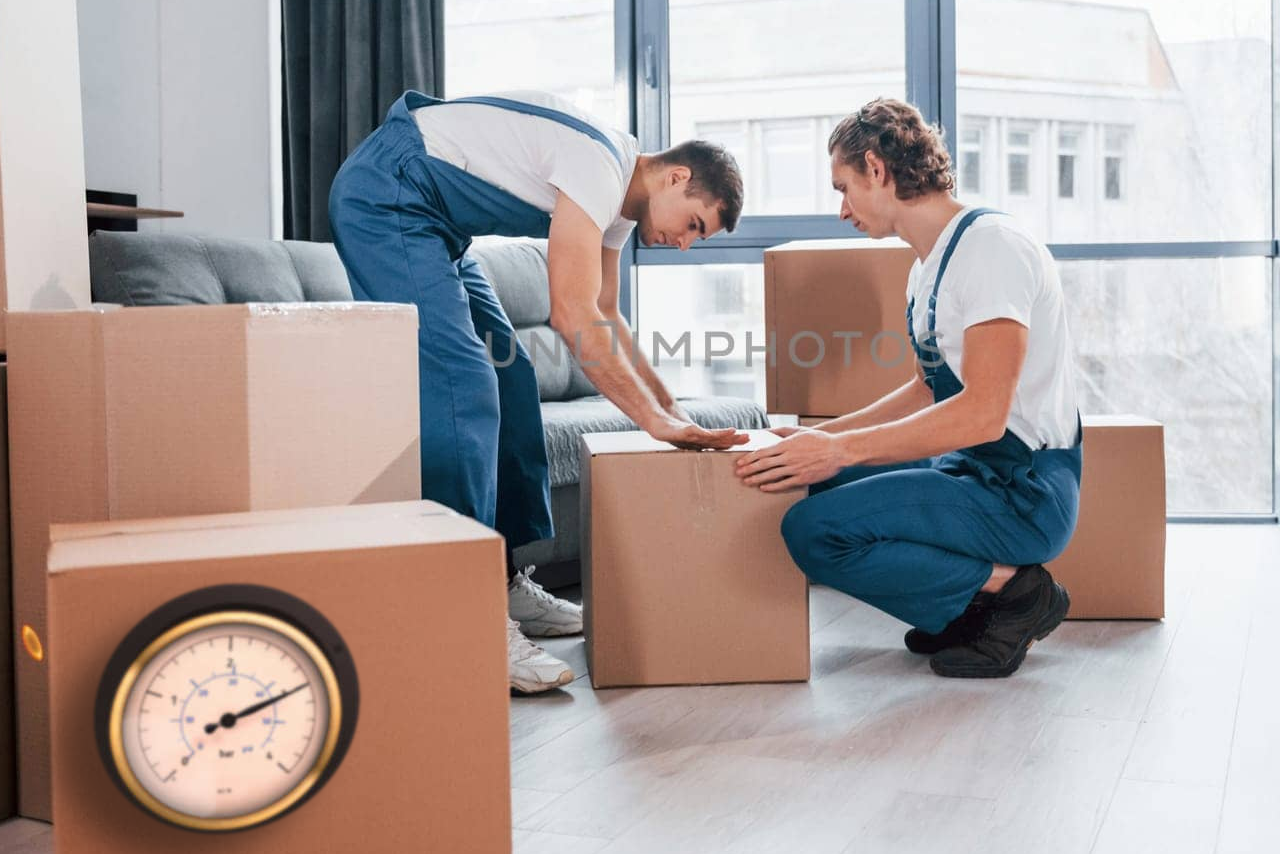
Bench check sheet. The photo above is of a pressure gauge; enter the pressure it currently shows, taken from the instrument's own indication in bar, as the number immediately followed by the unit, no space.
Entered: 3bar
